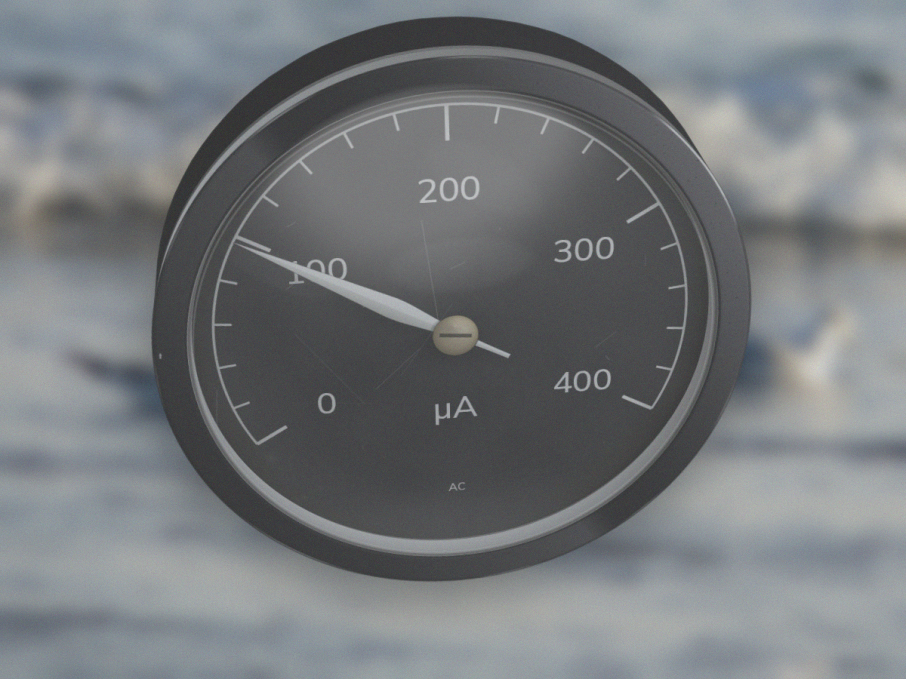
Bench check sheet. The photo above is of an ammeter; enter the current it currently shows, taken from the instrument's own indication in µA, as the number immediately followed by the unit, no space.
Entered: 100µA
